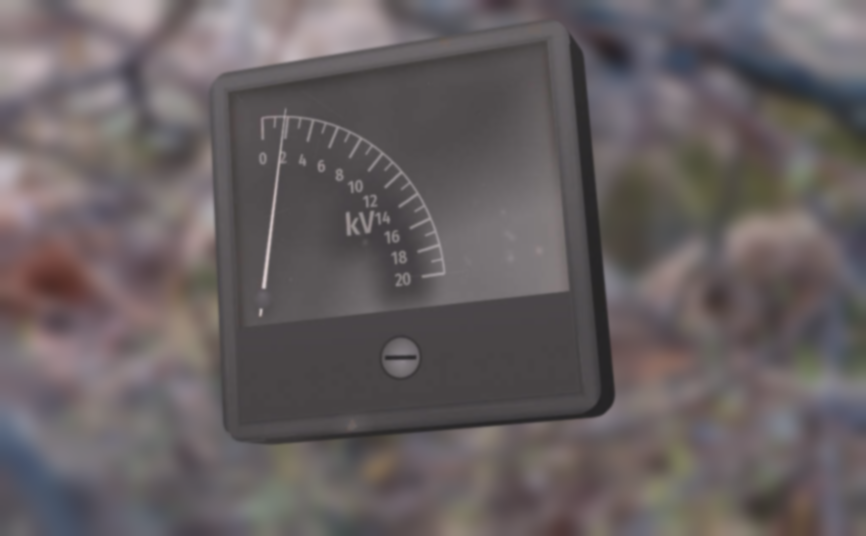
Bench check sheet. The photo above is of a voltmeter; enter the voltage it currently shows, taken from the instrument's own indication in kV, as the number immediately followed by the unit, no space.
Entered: 2kV
